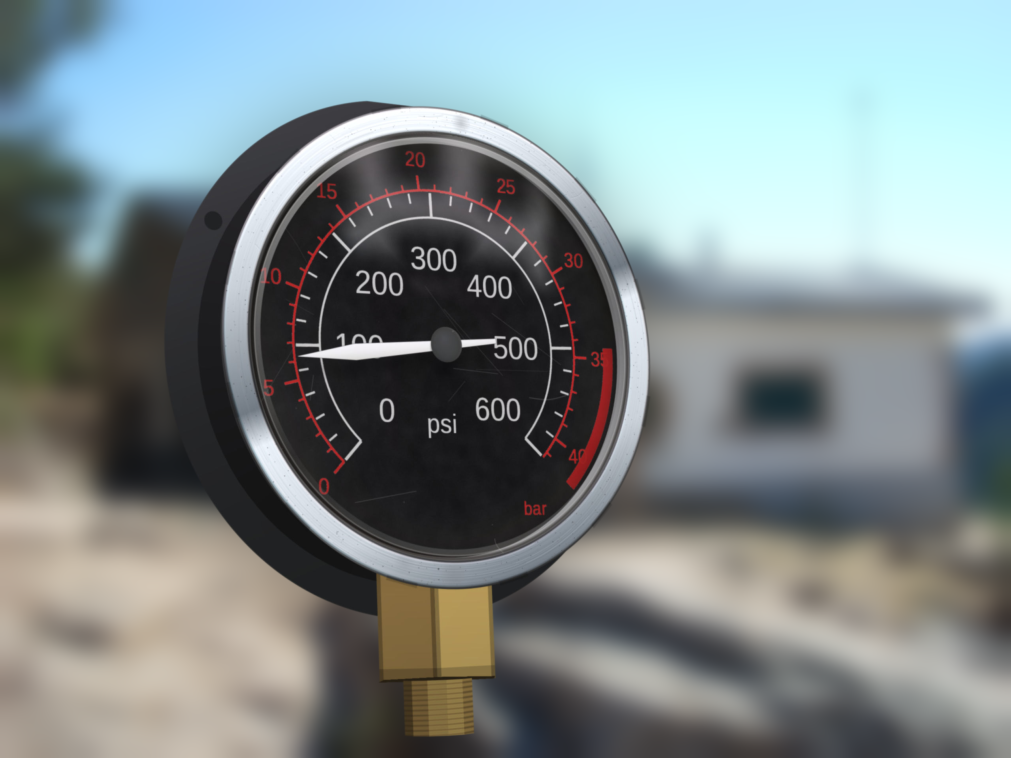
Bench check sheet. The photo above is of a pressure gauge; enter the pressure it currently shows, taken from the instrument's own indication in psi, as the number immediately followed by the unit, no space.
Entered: 90psi
